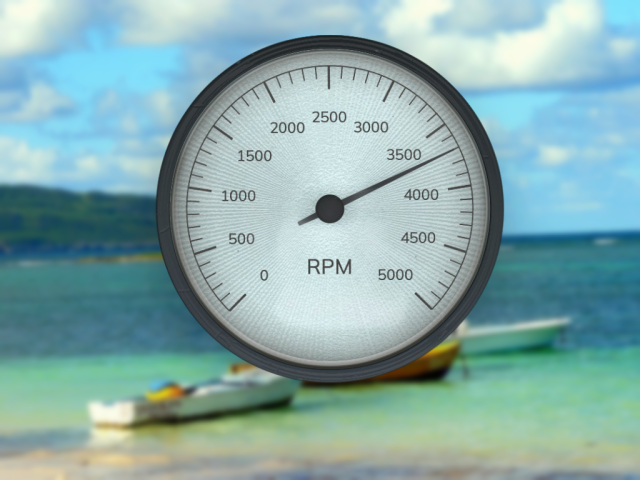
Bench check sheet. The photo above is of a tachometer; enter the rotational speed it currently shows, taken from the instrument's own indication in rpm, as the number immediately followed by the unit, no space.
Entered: 3700rpm
